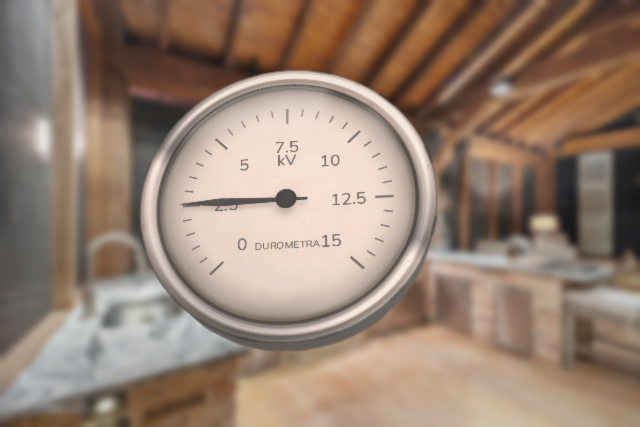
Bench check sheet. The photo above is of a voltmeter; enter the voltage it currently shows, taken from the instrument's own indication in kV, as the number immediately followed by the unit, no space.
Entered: 2.5kV
